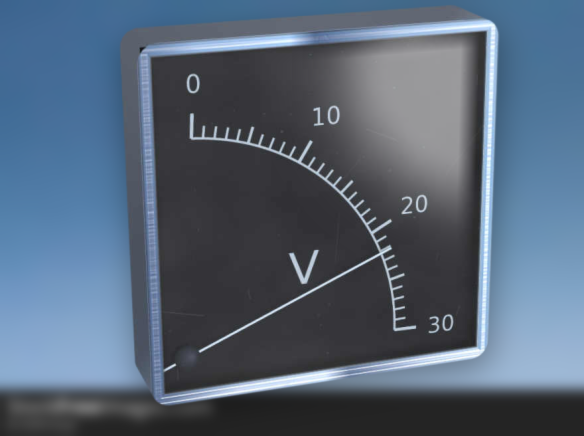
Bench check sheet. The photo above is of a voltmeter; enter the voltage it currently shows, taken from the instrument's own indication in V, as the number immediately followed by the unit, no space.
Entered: 22V
